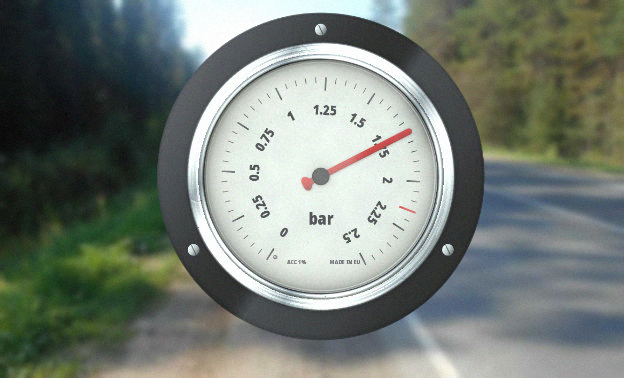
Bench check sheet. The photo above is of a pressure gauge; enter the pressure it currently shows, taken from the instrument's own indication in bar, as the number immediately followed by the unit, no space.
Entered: 1.75bar
